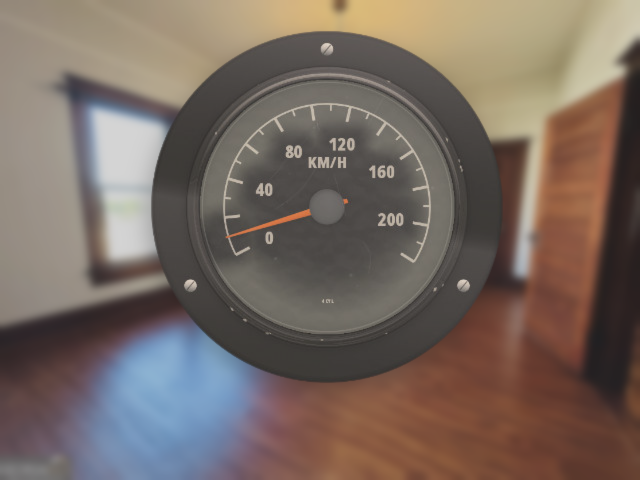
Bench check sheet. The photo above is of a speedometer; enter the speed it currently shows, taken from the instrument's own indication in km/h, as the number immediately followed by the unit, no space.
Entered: 10km/h
